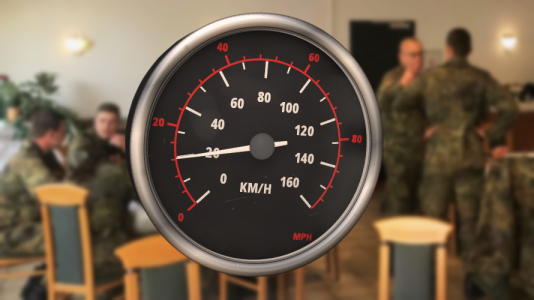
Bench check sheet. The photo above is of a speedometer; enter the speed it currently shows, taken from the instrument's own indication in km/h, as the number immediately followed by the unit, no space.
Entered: 20km/h
